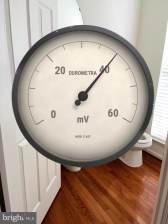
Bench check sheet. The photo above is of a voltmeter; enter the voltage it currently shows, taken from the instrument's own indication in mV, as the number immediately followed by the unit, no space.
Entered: 40mV
